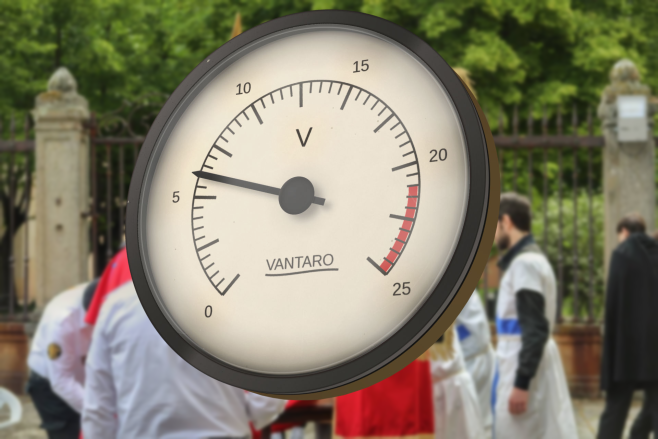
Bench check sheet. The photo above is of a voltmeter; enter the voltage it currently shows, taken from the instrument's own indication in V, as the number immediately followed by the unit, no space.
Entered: 6V
